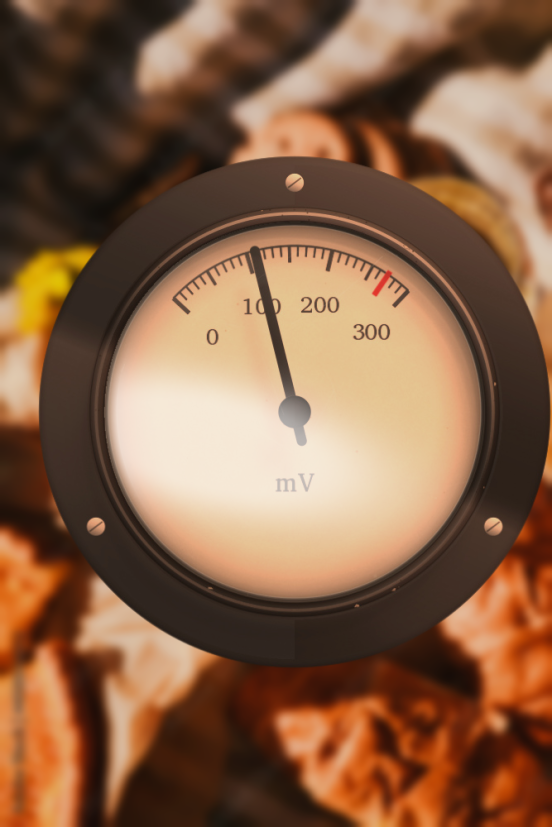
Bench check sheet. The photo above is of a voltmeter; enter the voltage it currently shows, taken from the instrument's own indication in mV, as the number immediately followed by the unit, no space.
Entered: 110mV
